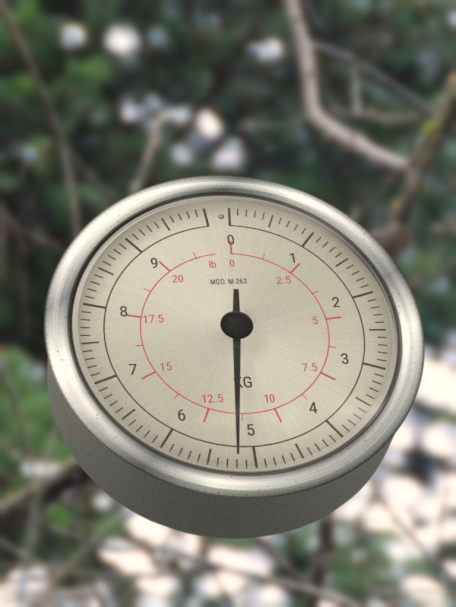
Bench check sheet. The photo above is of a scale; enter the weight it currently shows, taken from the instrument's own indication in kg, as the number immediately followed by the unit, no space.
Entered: 5.2kg
